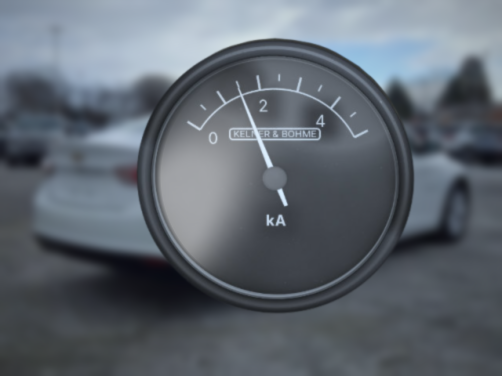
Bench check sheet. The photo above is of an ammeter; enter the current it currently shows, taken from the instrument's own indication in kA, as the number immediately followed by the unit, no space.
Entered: 1.5kA
